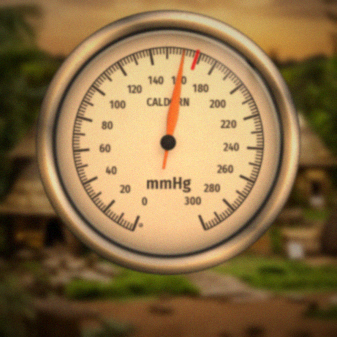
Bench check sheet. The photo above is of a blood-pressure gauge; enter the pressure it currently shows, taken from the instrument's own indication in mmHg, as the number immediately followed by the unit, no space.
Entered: 160mmHg
